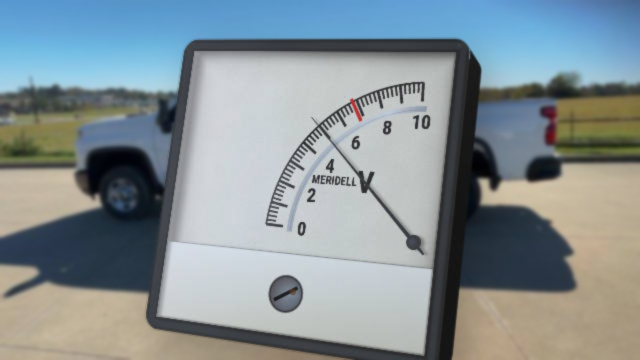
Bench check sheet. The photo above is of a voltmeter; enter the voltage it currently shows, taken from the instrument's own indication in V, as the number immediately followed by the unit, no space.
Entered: 5V
